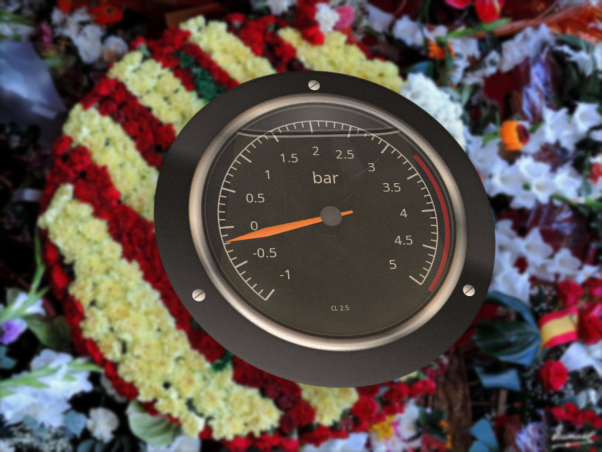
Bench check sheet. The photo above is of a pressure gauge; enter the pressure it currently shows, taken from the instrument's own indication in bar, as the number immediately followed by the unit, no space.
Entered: -0.2bar
